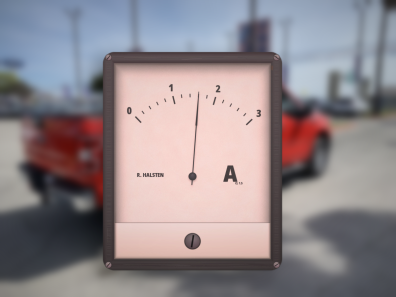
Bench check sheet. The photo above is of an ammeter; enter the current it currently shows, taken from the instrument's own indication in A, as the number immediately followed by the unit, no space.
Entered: 1.6A
